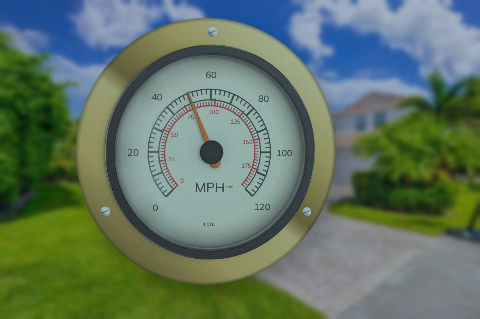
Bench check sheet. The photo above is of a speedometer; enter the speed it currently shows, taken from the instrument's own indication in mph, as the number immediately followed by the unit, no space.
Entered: 50mph
